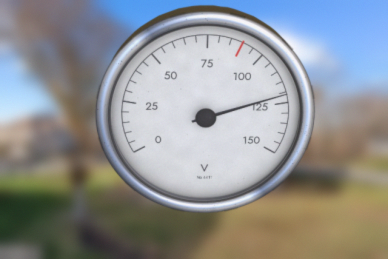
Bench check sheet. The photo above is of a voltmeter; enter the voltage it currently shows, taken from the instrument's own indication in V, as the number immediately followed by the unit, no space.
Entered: 120V
